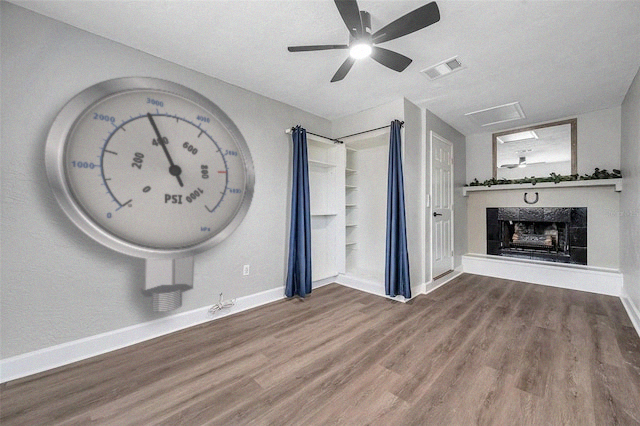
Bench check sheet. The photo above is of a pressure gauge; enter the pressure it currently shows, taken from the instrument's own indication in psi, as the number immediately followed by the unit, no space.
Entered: 400psi
